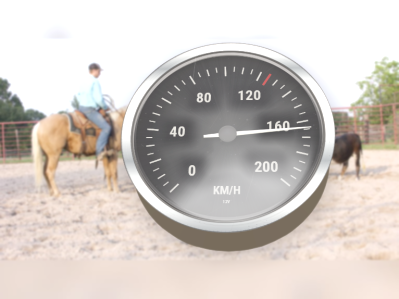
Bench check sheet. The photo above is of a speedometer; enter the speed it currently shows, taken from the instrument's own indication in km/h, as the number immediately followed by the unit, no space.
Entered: 165km/h
